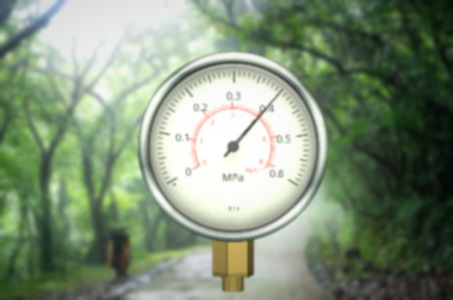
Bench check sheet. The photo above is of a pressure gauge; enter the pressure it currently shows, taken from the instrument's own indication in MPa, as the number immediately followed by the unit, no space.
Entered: 0.4MPa
